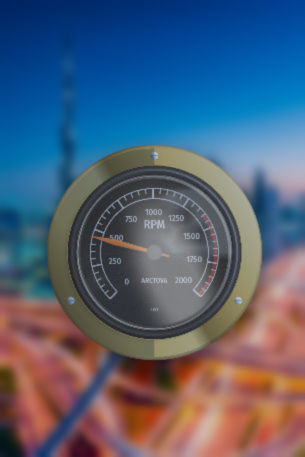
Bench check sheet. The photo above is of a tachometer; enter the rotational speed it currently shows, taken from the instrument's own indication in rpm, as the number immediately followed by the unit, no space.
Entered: 450rpm
